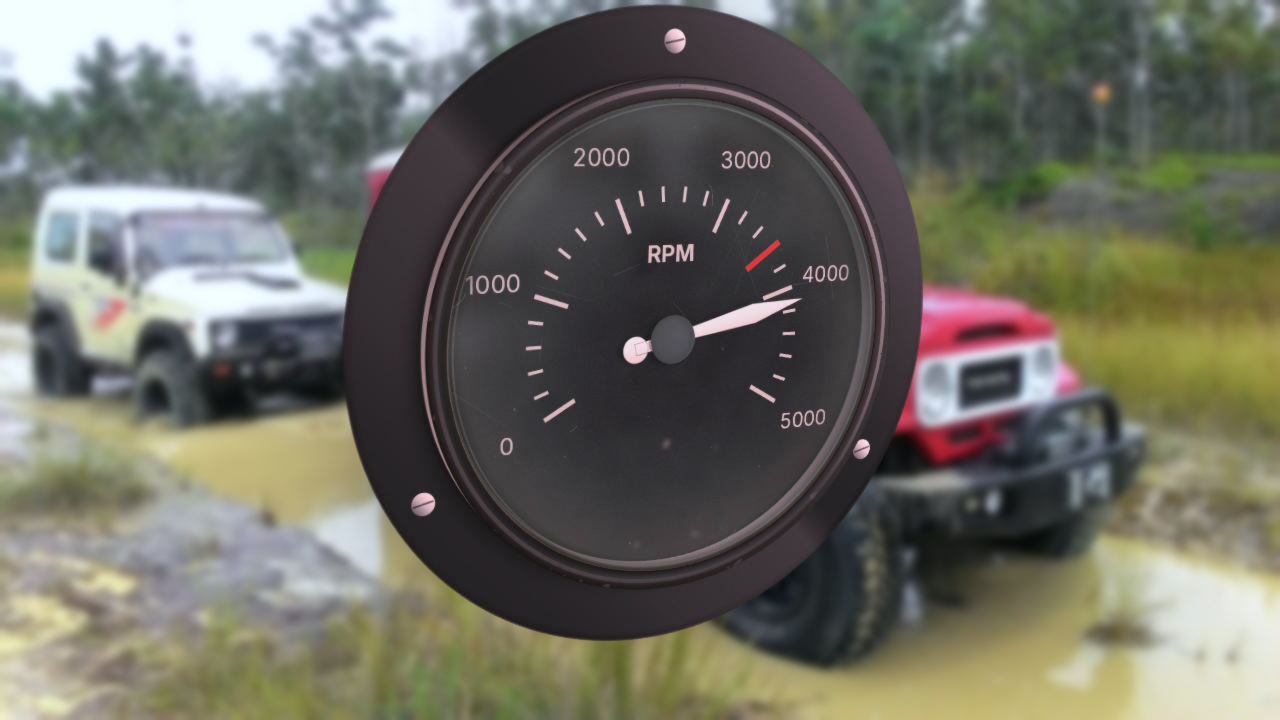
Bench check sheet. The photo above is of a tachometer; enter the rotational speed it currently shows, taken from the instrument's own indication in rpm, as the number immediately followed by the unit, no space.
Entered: 4100rpm
